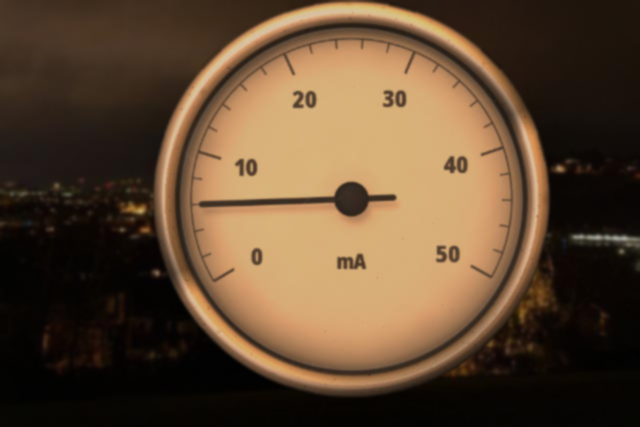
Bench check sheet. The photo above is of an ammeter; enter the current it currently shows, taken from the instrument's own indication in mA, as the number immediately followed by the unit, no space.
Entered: 6mA
